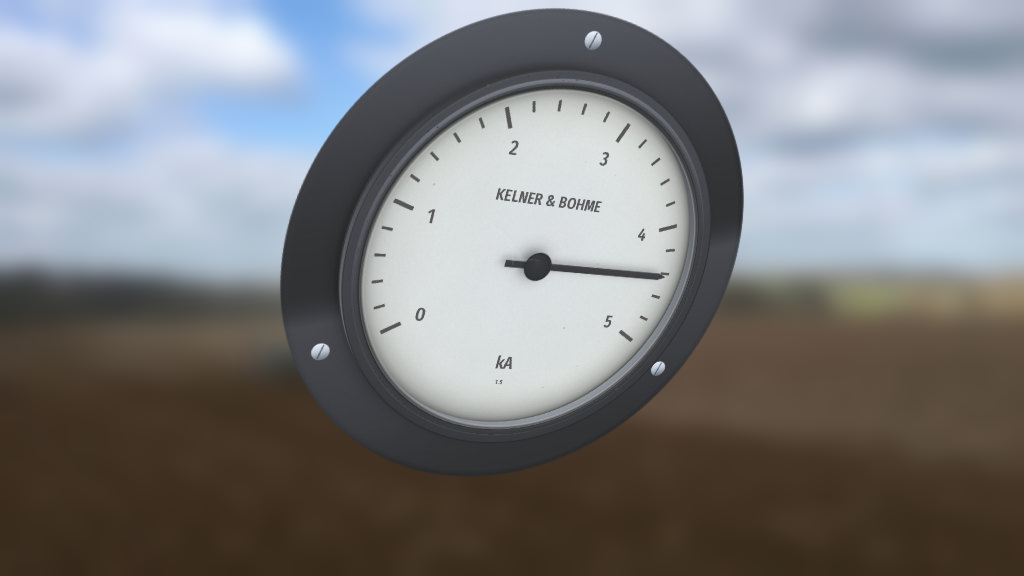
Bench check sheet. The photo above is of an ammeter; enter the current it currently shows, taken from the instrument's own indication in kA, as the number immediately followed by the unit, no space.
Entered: 4.4kA
